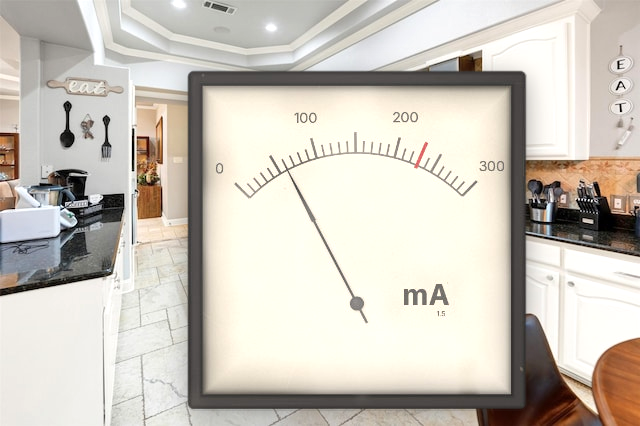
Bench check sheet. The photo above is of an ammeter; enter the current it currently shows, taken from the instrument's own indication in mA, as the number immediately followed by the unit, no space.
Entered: 60mA
